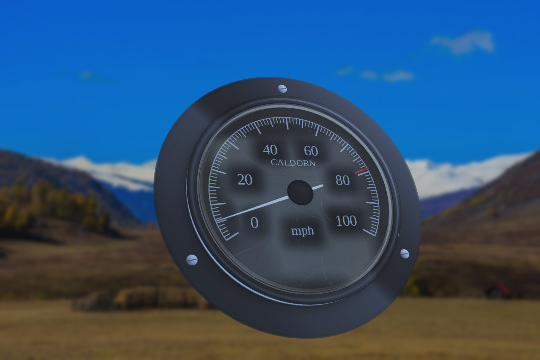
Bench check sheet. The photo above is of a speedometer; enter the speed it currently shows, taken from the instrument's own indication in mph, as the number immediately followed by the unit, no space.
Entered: 5mph
